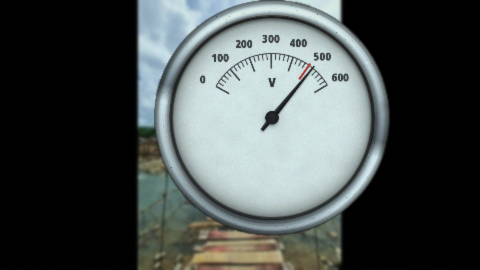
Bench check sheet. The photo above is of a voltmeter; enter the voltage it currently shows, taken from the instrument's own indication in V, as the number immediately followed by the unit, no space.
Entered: 500V
